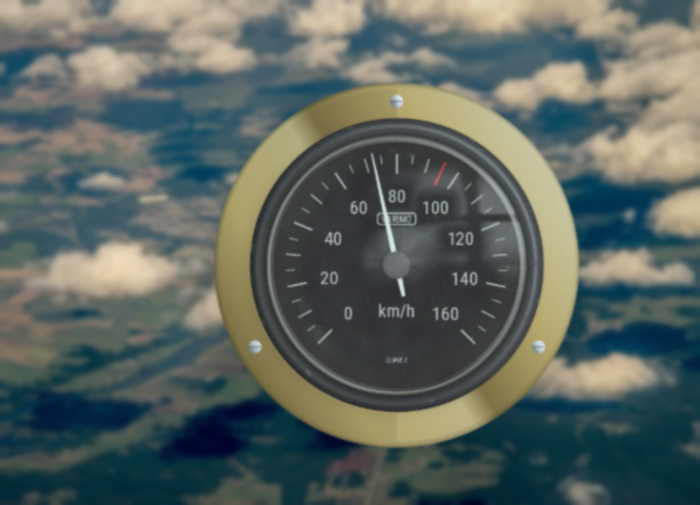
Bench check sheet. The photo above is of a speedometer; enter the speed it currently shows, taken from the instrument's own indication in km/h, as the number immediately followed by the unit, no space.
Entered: 72.5km/h
